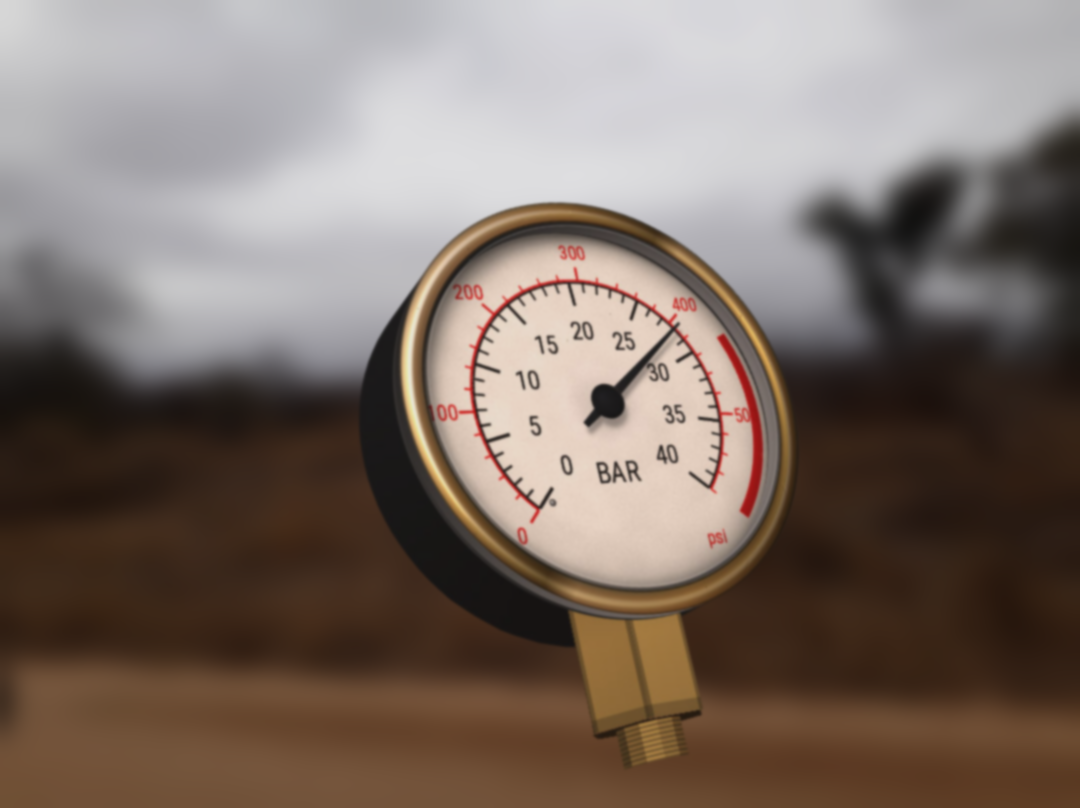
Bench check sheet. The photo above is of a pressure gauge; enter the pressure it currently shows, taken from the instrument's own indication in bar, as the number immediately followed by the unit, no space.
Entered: 28bar
